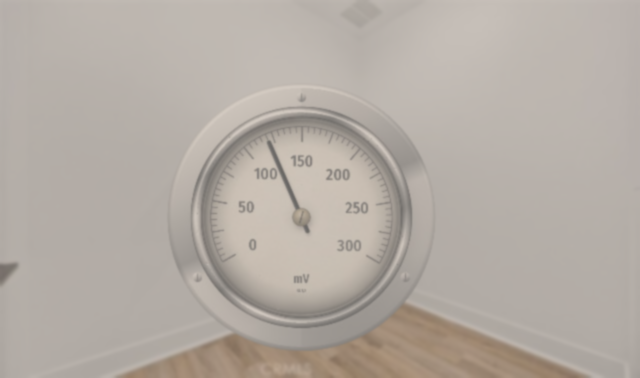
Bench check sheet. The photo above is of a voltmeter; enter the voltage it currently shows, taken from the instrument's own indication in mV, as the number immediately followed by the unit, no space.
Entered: 120mV
